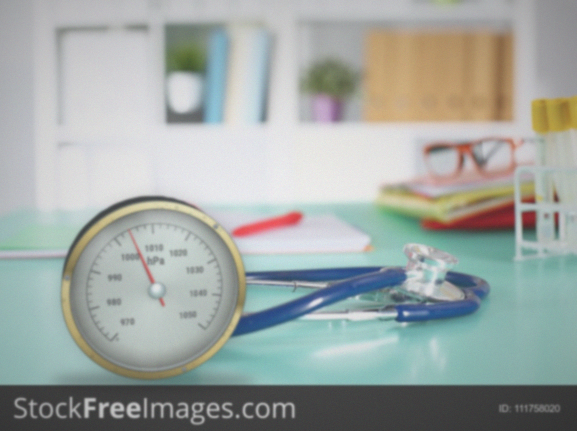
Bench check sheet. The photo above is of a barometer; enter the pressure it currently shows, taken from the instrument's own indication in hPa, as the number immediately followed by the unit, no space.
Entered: 1004hPa
